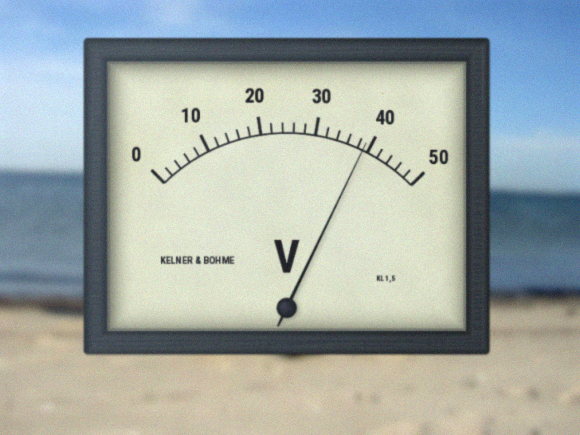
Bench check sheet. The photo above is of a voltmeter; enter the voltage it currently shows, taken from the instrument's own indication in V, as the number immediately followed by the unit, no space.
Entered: 39V
